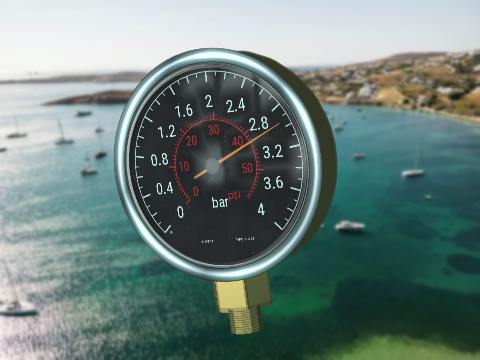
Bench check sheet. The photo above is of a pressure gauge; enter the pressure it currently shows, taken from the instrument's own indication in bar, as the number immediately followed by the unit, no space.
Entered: 2.95bar
